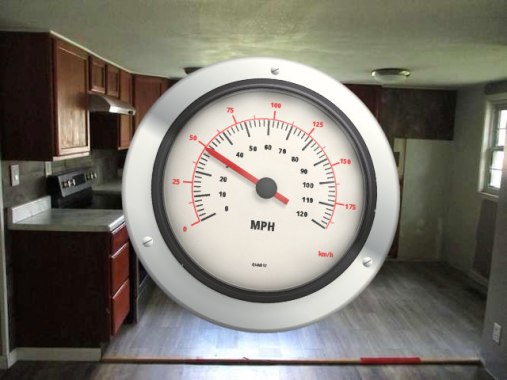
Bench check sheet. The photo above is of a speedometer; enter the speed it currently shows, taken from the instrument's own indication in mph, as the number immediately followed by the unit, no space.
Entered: 30mph
